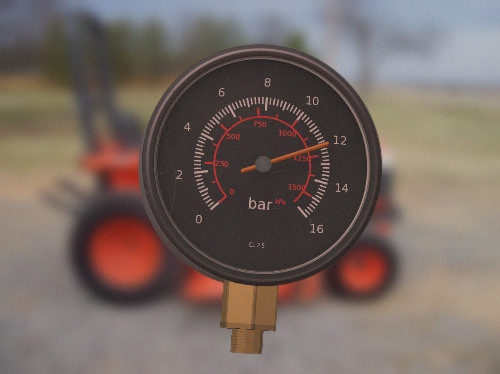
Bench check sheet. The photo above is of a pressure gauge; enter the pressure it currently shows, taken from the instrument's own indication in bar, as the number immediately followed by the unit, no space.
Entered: 12bar
